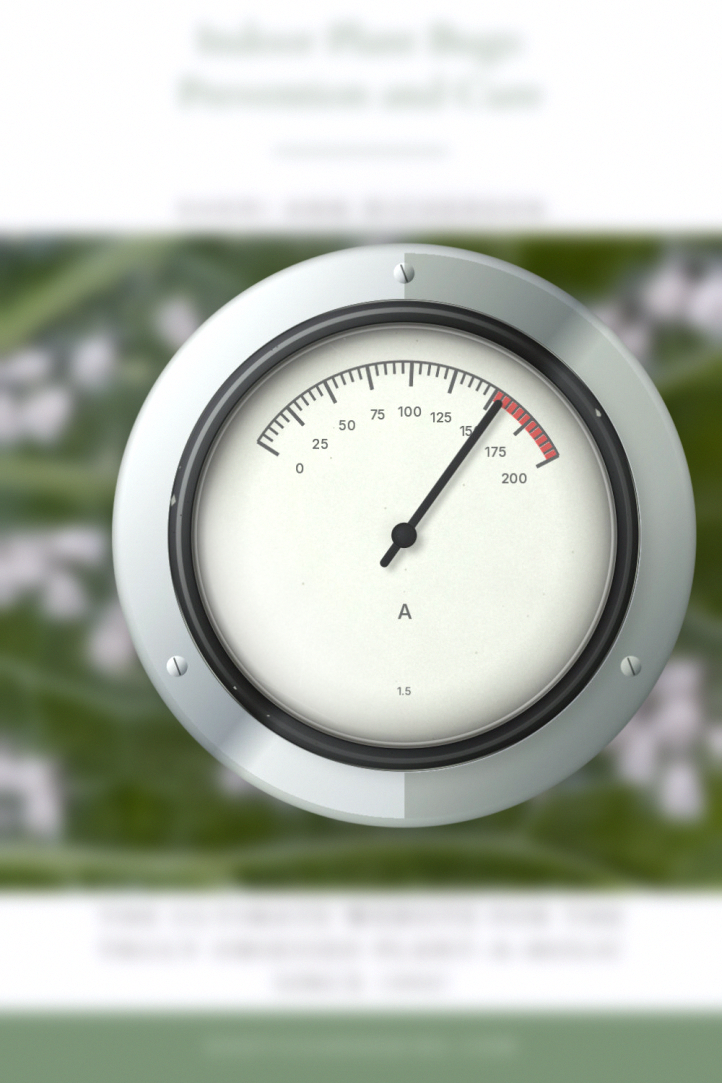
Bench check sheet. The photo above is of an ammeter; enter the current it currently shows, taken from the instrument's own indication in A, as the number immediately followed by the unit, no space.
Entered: 155A
